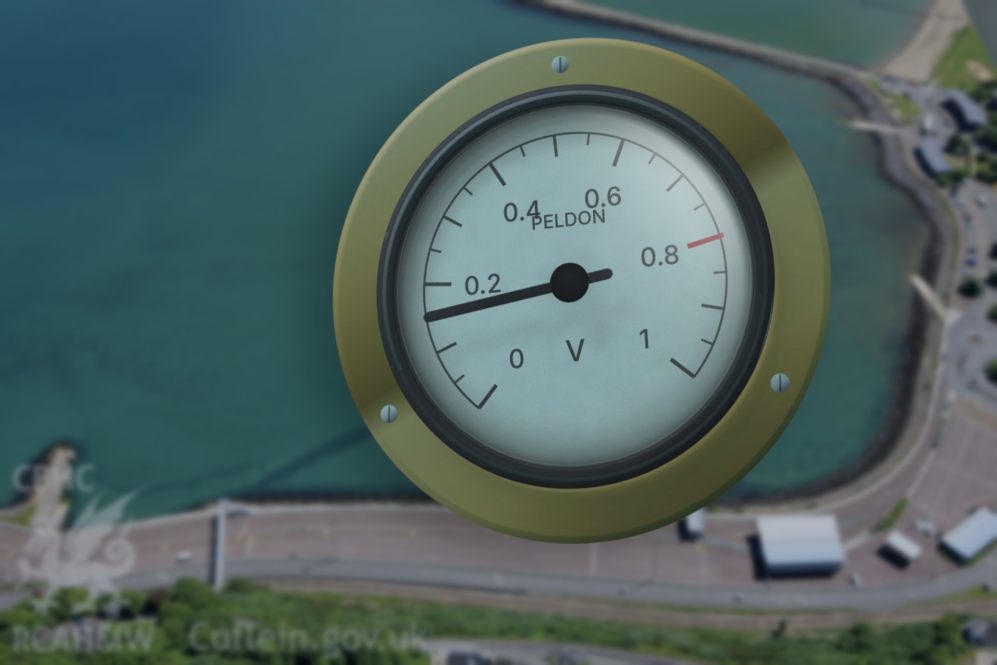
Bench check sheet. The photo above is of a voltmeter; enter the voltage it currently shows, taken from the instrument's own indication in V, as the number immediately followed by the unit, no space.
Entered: 0.15V
